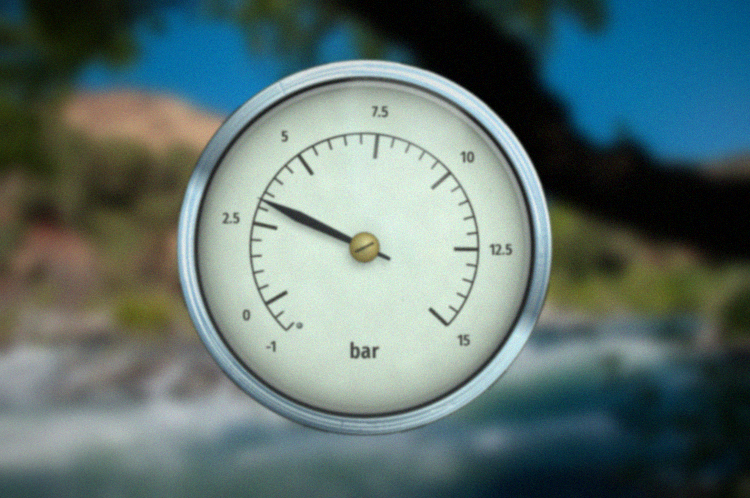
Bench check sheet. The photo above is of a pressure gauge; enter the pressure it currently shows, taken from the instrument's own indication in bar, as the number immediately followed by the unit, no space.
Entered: 3.25bar
